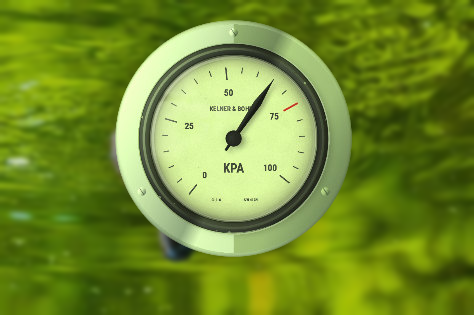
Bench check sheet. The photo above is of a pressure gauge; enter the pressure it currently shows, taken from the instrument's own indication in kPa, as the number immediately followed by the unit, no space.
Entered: 65kPa
